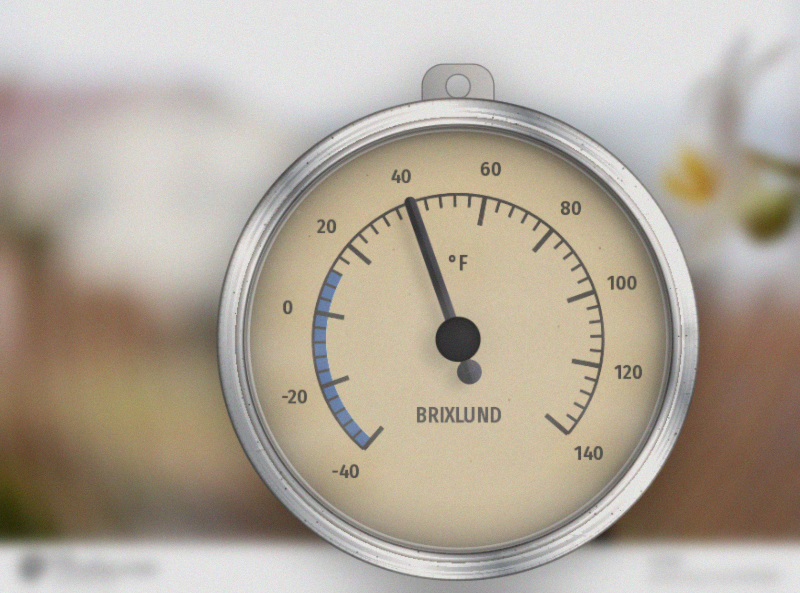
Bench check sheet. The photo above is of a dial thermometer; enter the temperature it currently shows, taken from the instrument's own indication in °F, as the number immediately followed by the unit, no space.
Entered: 40°F
